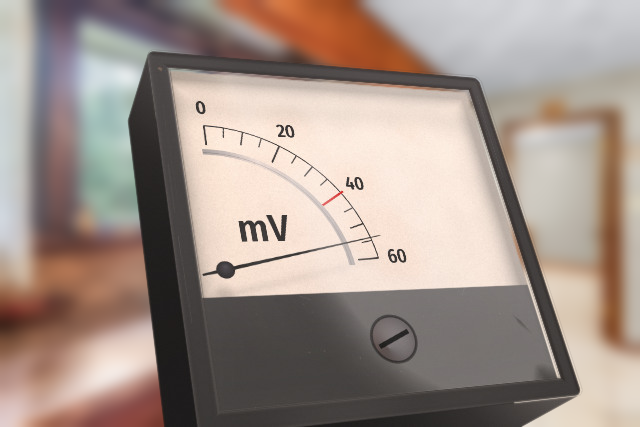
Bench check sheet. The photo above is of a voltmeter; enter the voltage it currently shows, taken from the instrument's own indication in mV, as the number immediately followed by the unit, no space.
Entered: 55mV
